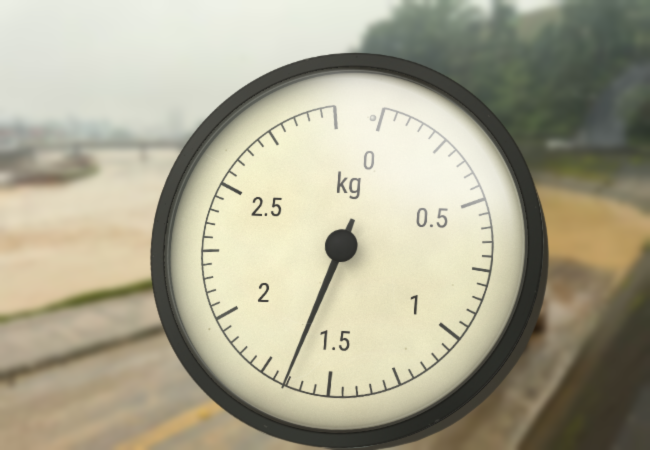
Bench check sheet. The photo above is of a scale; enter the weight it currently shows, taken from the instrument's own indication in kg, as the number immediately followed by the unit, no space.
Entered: 1.65kg
